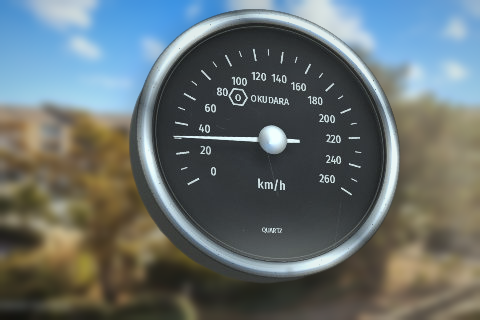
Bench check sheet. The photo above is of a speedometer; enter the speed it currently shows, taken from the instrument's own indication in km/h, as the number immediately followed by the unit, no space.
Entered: 30km/h
